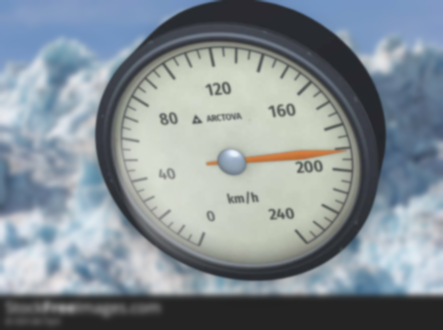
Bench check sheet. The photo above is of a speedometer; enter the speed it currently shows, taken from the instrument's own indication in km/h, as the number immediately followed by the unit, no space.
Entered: 190km/h
